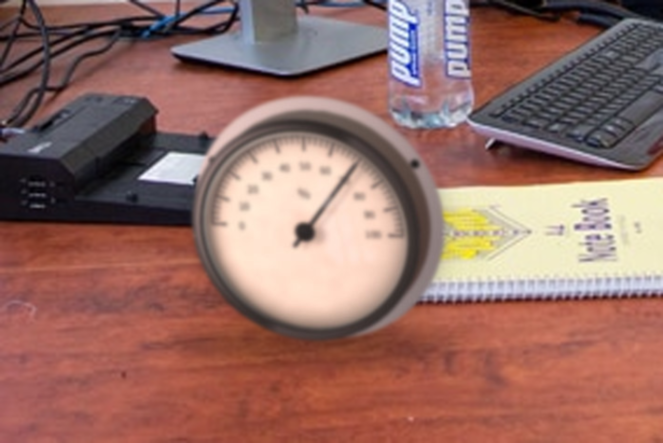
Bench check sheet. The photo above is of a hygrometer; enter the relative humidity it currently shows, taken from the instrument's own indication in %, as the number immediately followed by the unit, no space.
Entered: 70%
